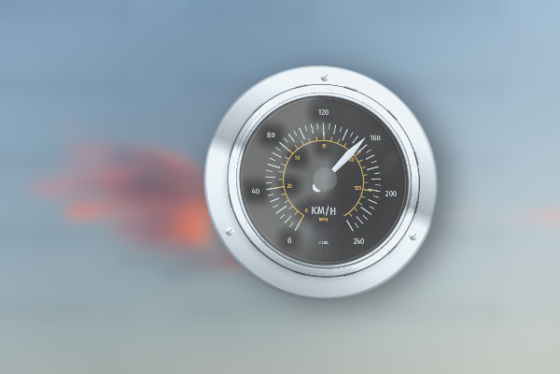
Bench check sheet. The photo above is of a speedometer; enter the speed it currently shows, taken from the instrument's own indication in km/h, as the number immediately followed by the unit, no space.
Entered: 155km/h
